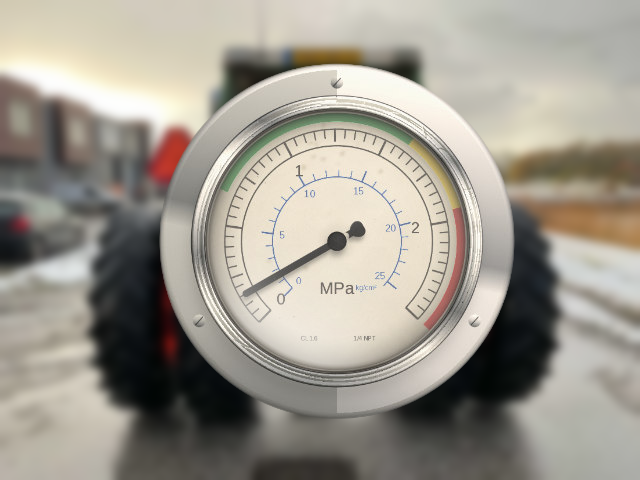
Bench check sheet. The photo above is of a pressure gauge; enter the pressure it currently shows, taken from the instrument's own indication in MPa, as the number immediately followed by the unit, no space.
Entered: 0.15MPa
